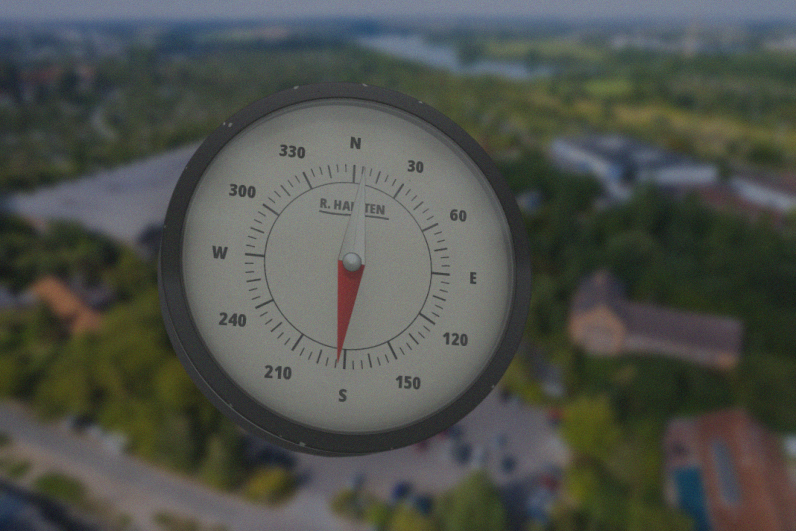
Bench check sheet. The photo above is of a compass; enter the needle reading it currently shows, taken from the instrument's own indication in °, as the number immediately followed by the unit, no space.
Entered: 185°
